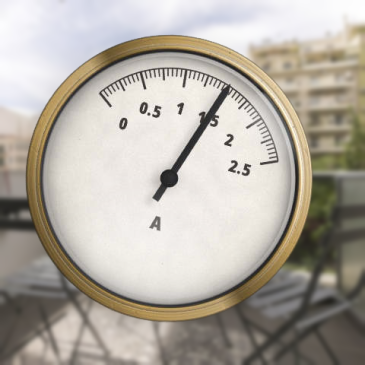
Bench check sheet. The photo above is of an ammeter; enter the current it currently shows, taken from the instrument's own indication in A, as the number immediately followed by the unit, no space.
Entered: 1.5A
